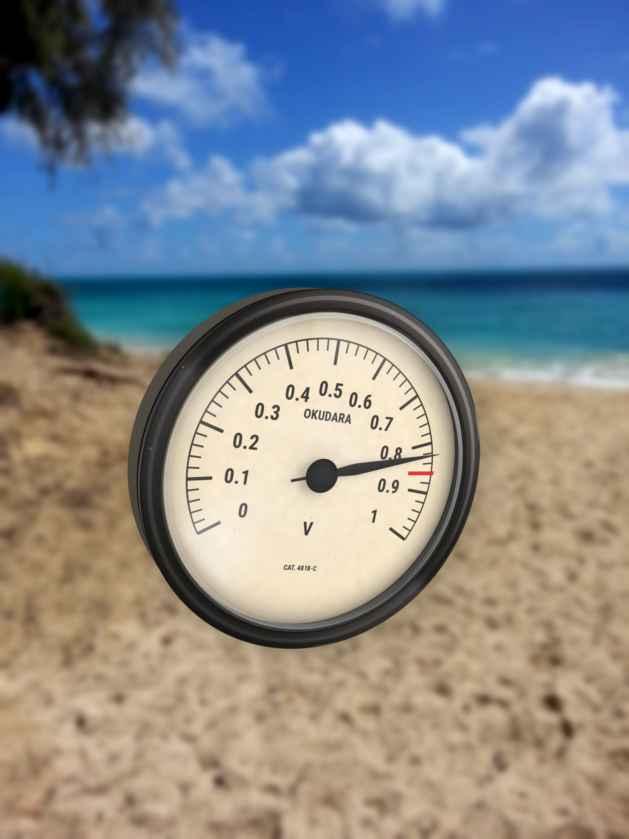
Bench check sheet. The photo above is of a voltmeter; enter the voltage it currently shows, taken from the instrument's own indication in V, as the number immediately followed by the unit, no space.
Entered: 0.82V
